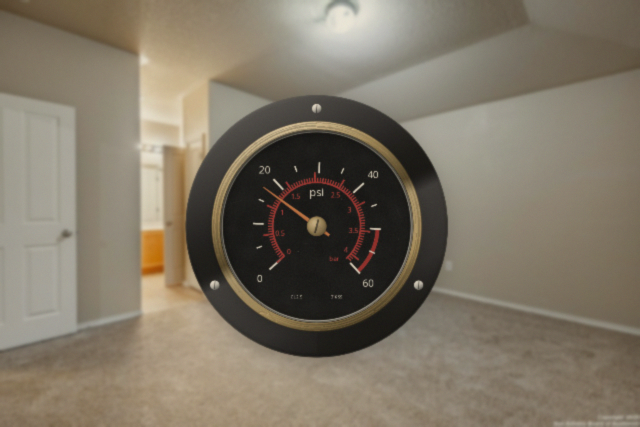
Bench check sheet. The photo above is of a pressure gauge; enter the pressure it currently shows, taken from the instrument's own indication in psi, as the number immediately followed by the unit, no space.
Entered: 17.5psi
